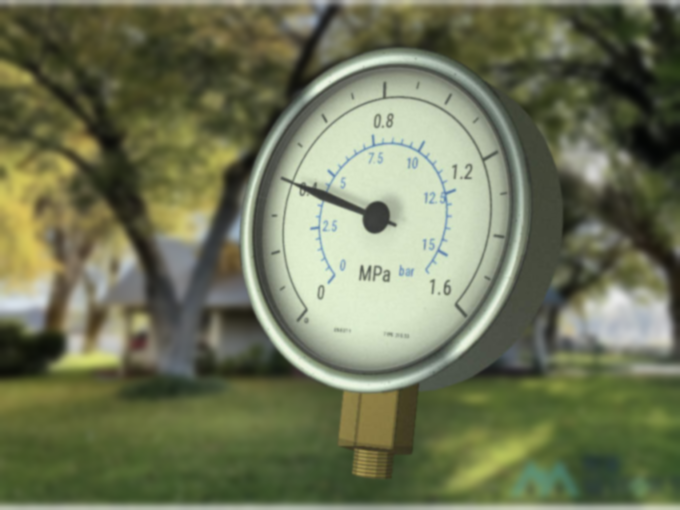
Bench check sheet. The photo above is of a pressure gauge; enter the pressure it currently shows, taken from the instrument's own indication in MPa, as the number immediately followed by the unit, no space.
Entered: 0.4MPa
